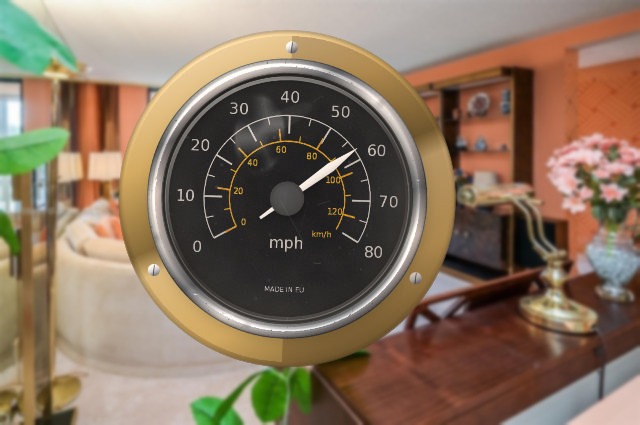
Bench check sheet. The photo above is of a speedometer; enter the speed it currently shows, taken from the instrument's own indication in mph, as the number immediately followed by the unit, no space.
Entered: 57.5mph
